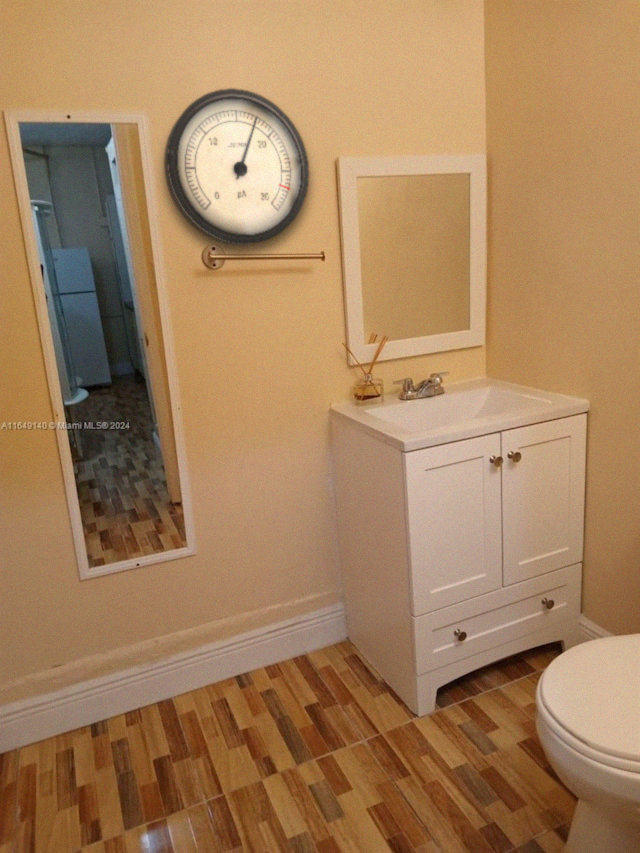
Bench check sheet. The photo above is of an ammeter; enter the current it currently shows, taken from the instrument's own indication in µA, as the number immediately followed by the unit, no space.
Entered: 17.5µA
